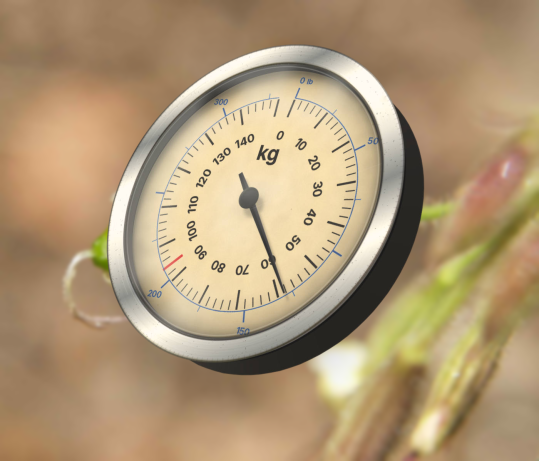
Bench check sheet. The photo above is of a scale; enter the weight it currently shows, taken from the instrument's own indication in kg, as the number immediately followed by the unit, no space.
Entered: 58kg
